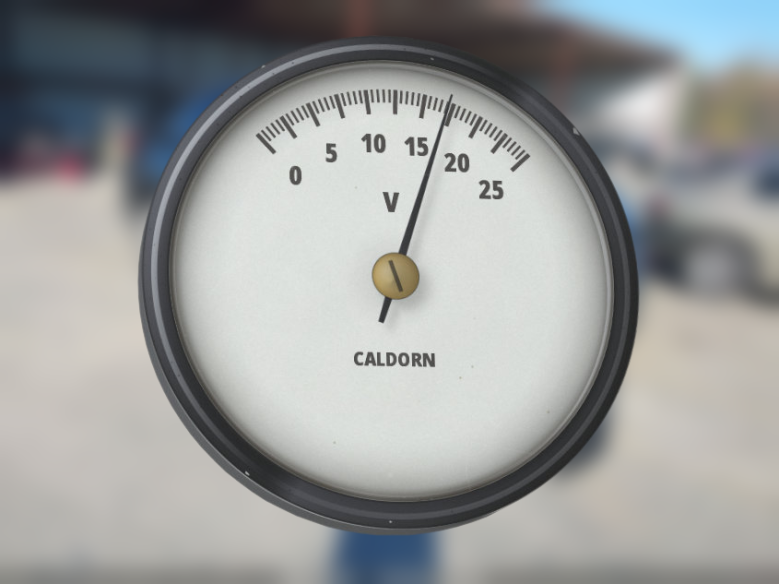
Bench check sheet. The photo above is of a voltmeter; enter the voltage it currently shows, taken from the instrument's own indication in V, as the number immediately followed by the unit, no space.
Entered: 17V
